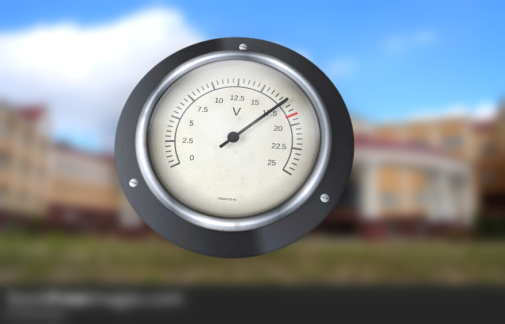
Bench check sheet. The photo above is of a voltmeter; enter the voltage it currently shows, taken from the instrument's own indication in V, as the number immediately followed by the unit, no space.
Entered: 17.5V
